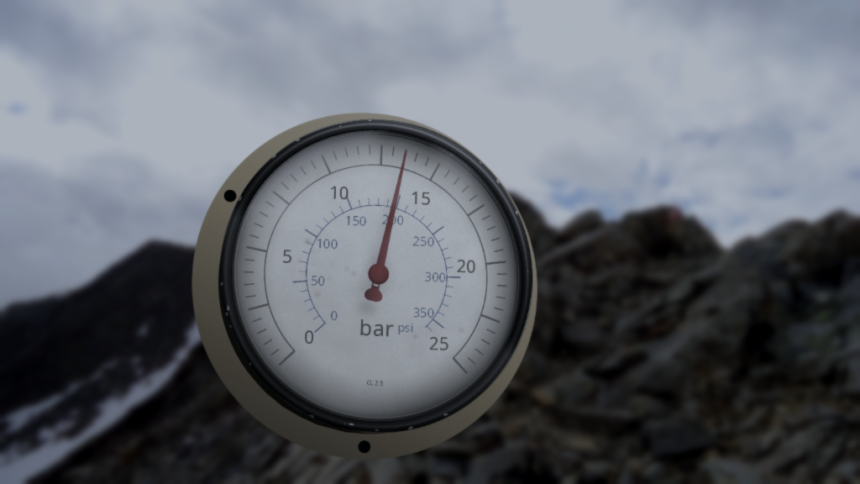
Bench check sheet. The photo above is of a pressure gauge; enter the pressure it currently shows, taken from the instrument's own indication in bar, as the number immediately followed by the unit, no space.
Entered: 13.5bar
